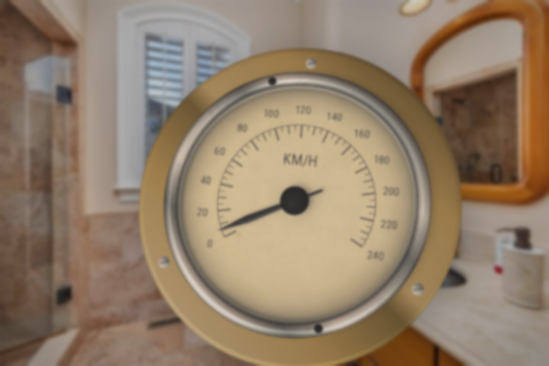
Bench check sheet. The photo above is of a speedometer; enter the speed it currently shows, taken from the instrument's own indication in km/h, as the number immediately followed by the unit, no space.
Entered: 5km/h
